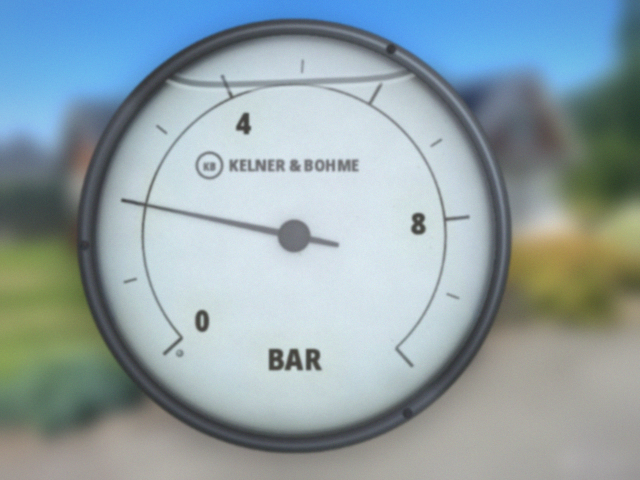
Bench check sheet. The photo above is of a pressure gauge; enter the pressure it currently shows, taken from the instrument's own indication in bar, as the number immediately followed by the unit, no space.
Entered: 2bar
